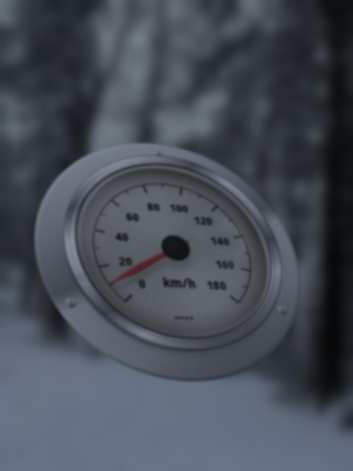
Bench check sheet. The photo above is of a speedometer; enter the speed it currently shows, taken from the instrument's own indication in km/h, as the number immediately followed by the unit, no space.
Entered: 10km/h
